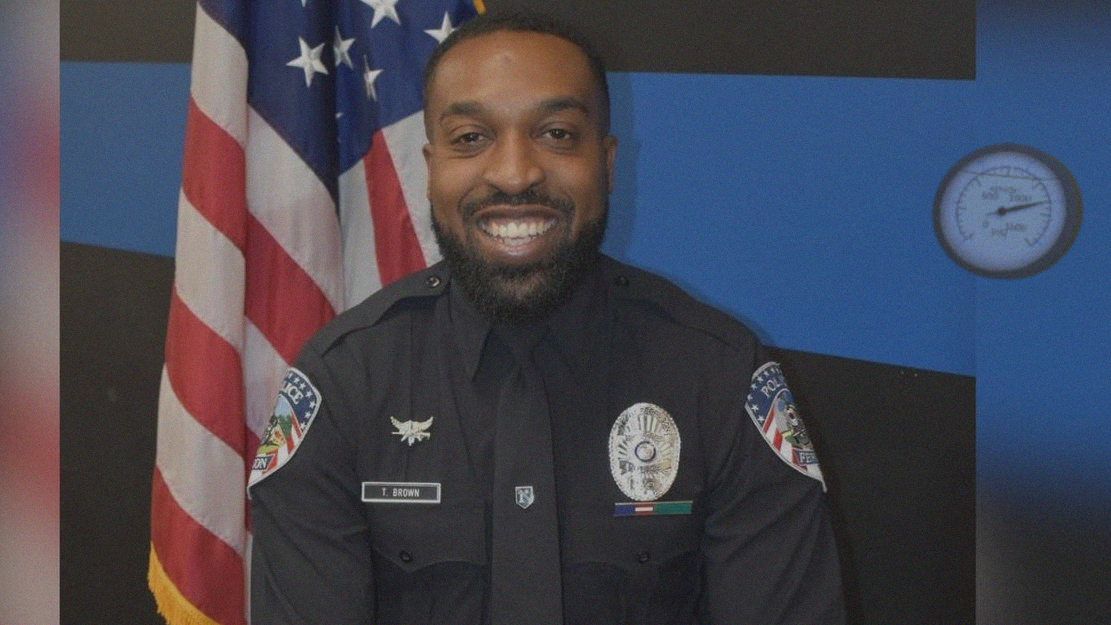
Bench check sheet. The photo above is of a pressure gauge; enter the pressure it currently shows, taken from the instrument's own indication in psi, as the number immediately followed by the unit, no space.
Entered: 1150psi
